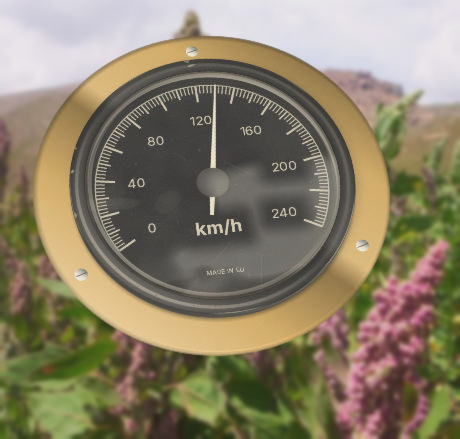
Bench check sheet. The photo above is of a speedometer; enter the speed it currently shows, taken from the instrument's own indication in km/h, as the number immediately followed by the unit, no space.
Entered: 130km/h
